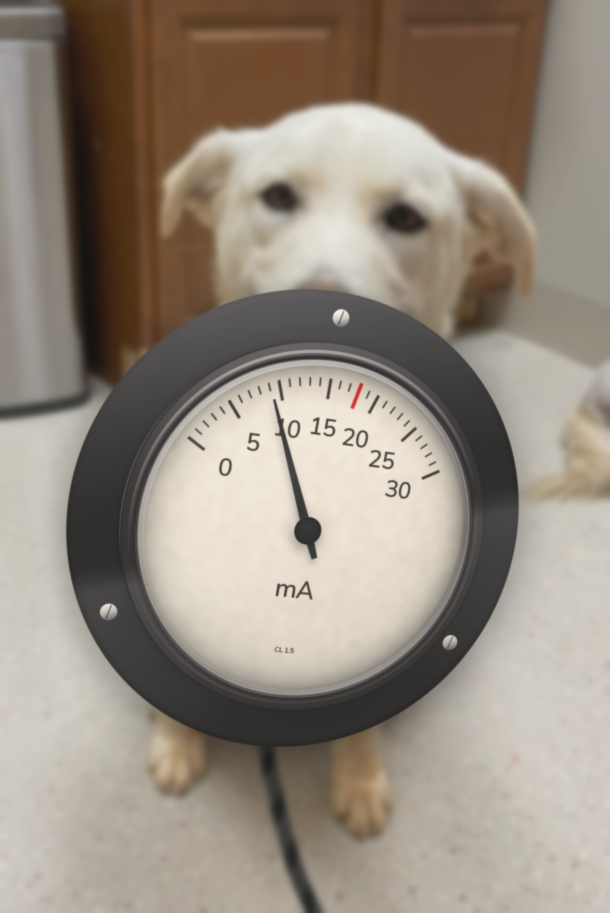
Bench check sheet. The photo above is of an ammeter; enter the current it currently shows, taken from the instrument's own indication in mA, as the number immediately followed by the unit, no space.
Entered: 9mA
